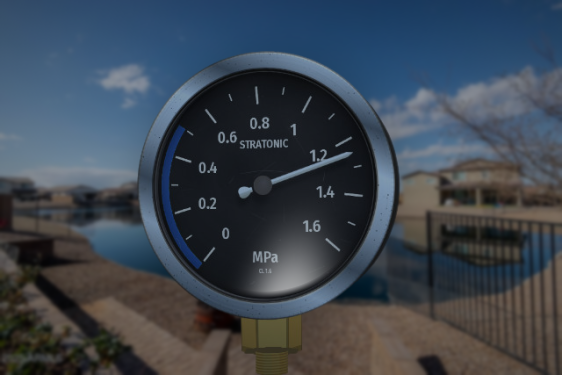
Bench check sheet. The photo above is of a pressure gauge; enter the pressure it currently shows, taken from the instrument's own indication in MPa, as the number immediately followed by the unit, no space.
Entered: 1.25MPa
